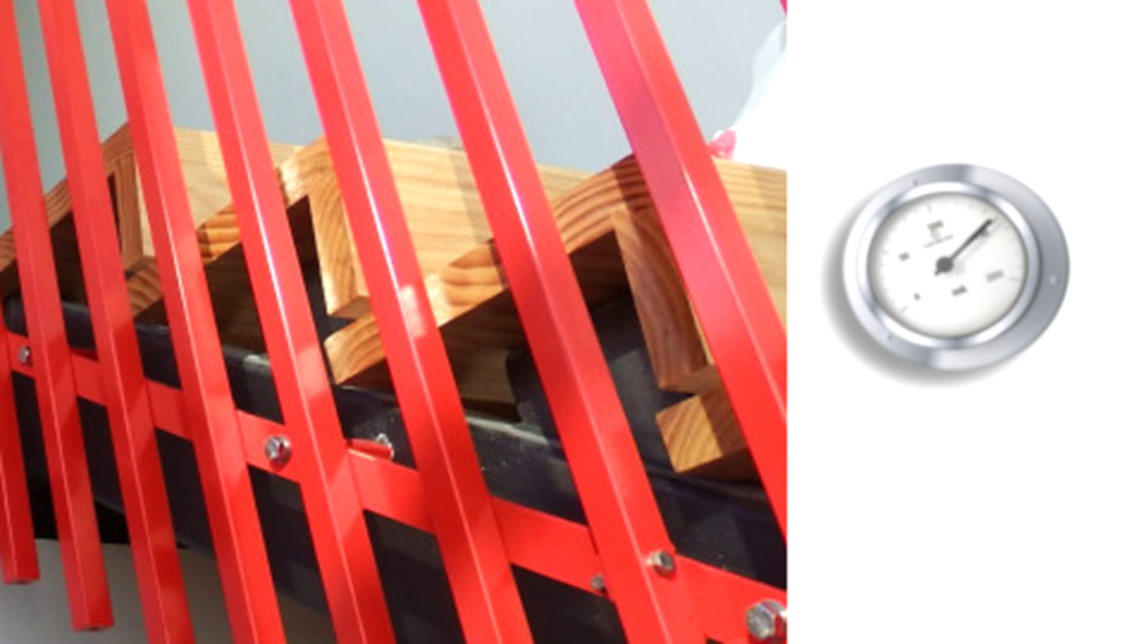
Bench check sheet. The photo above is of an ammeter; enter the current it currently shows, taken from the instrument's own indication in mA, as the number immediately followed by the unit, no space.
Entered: 150mA
